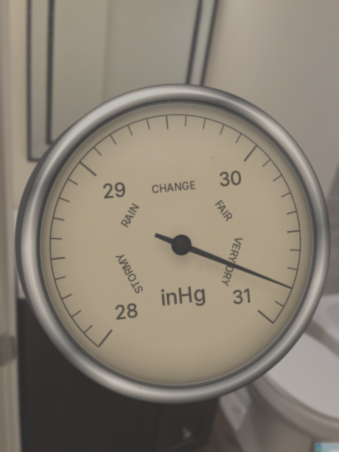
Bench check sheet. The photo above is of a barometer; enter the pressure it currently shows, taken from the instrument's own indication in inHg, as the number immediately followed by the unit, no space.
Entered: 30.8inHg
